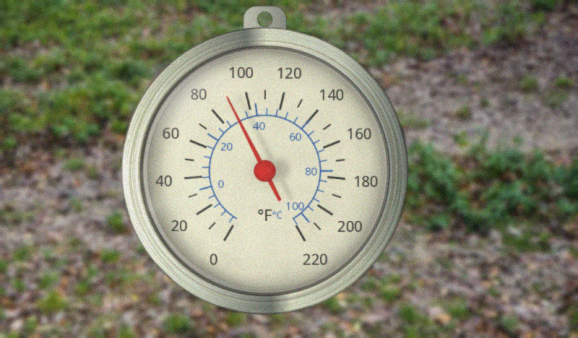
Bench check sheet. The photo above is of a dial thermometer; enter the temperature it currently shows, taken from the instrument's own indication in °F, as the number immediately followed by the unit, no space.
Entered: 90°F
